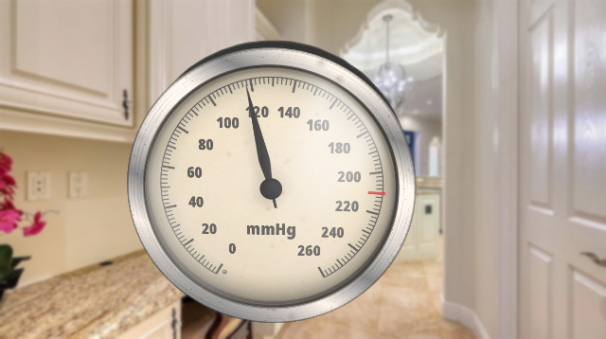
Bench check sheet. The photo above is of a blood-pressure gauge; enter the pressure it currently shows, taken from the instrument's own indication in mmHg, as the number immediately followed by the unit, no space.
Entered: 118mmHg
